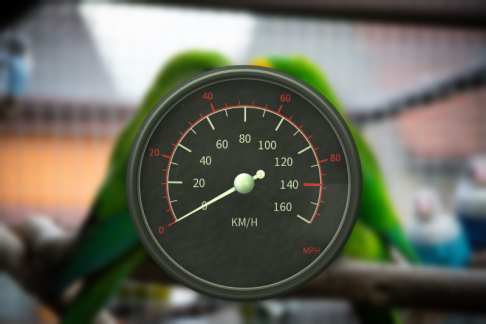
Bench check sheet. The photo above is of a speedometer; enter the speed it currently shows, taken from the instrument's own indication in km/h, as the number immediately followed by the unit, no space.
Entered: 0km/h
